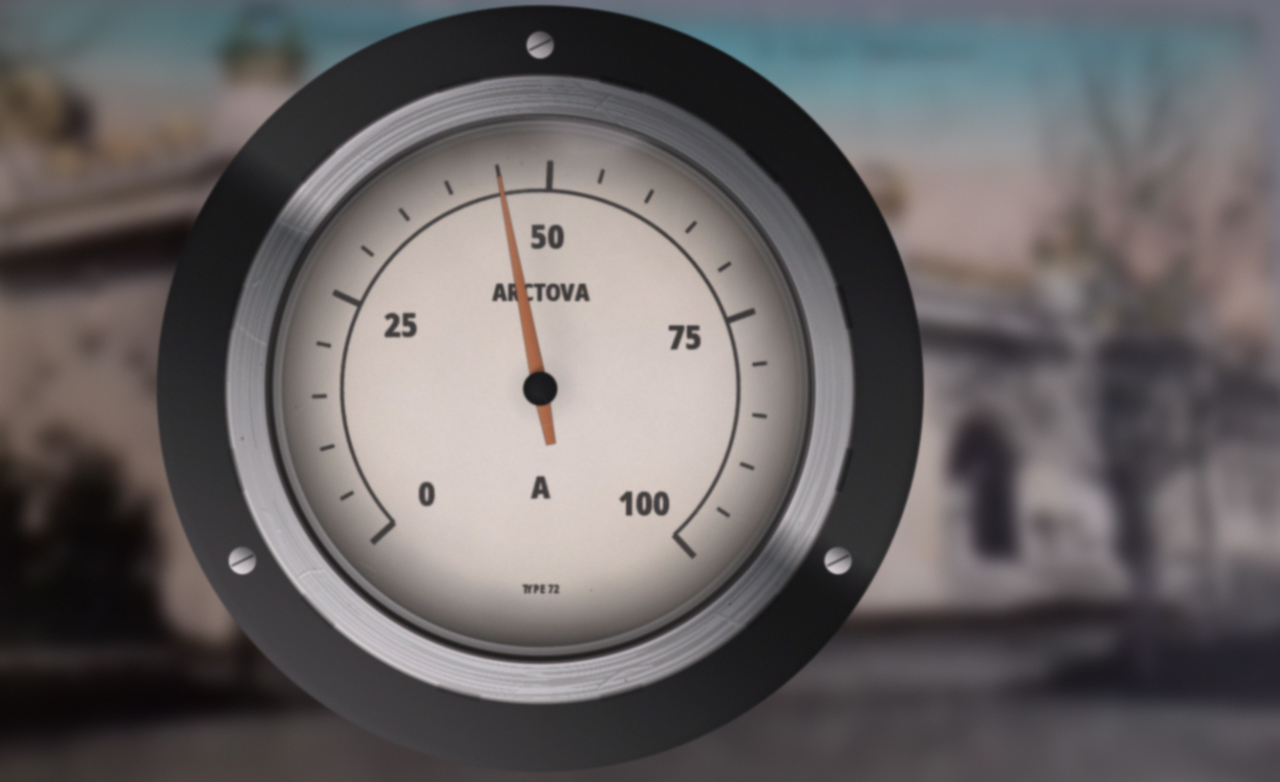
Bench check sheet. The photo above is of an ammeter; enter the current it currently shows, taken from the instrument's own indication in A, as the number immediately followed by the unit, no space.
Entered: 45A
